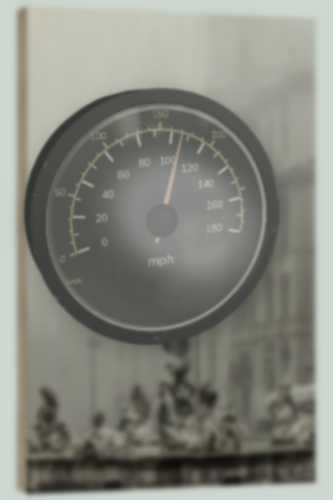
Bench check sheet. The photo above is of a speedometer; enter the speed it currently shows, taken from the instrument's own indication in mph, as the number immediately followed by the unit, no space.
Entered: 105mph
